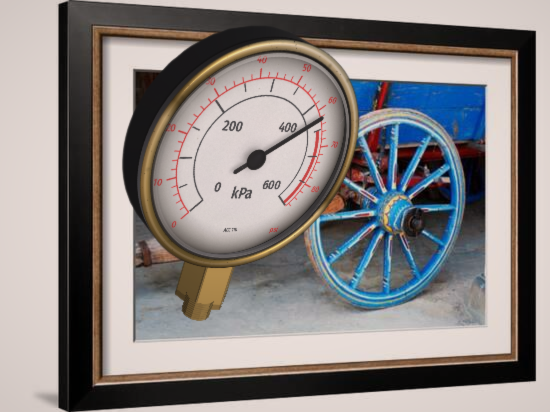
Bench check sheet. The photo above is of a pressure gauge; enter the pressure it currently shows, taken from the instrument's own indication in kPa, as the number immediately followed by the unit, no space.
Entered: 425kPa
